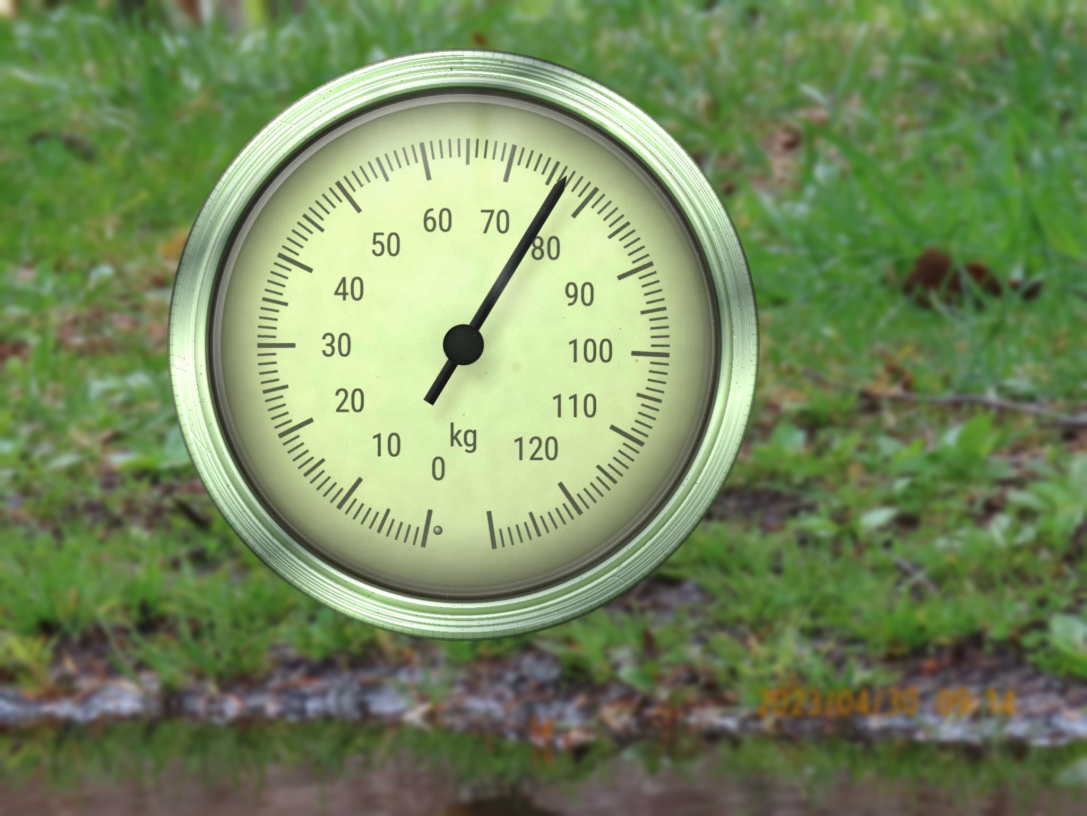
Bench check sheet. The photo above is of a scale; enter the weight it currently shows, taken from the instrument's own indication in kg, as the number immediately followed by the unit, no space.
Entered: 76.5kg
